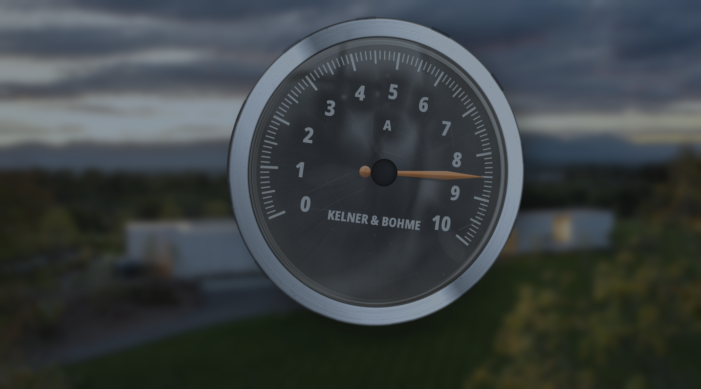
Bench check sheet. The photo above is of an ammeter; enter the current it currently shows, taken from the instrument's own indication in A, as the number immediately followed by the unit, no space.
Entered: 8.5A
